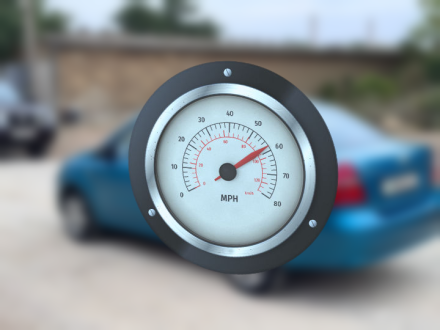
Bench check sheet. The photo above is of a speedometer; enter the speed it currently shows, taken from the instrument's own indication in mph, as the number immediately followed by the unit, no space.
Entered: 58mph
